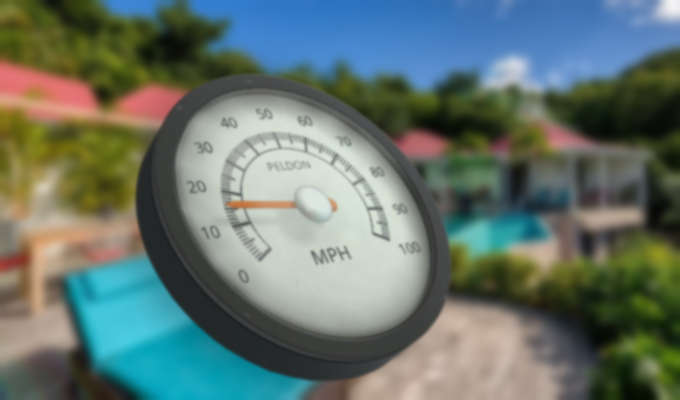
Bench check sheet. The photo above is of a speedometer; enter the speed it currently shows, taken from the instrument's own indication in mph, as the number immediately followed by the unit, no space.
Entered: 15mph
